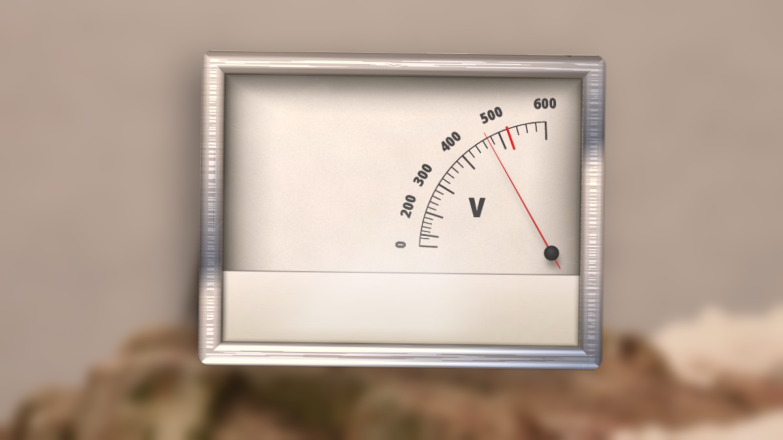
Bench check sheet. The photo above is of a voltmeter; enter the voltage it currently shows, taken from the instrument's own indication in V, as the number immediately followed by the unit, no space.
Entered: 470V
